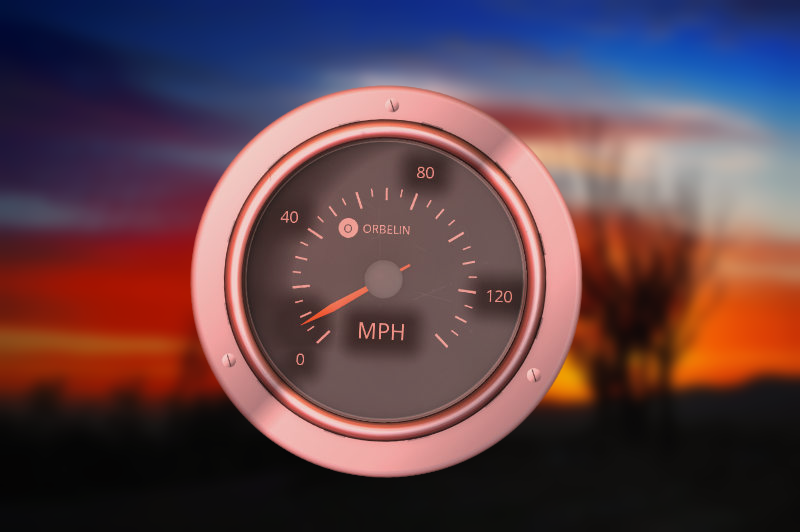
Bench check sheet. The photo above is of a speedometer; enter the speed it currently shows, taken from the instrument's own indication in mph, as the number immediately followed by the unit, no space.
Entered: 7.5mph
